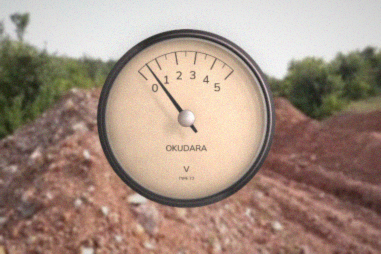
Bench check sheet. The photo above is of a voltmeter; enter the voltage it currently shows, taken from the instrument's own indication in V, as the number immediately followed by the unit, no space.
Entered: 0.5V
